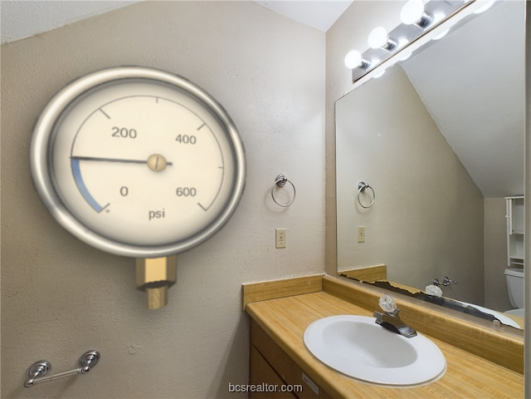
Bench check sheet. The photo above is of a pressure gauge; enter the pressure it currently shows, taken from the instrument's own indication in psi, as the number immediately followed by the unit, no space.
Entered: 100psi
